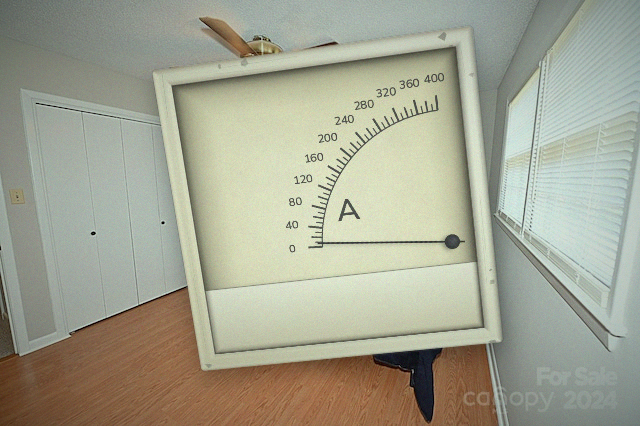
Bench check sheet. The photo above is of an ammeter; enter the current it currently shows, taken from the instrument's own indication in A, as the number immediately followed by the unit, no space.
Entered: 10A
